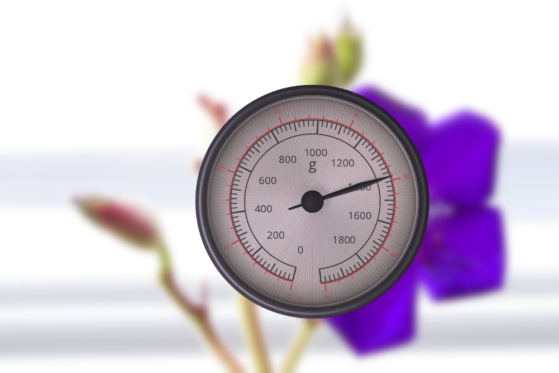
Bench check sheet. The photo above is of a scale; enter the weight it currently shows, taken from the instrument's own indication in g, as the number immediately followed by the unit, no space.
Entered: 1400g
